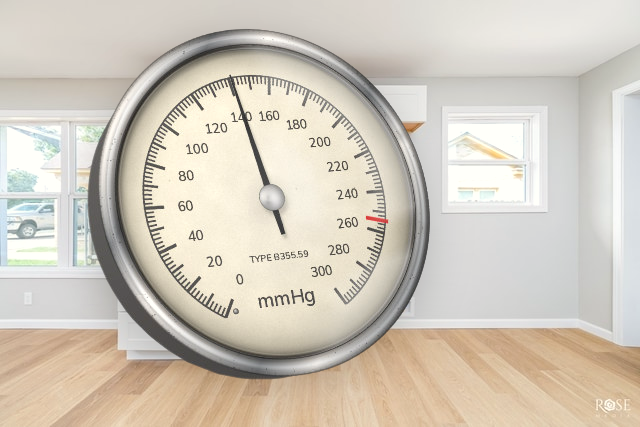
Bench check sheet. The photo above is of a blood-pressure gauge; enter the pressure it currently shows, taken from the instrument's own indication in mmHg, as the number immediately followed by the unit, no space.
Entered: 140mmHg
